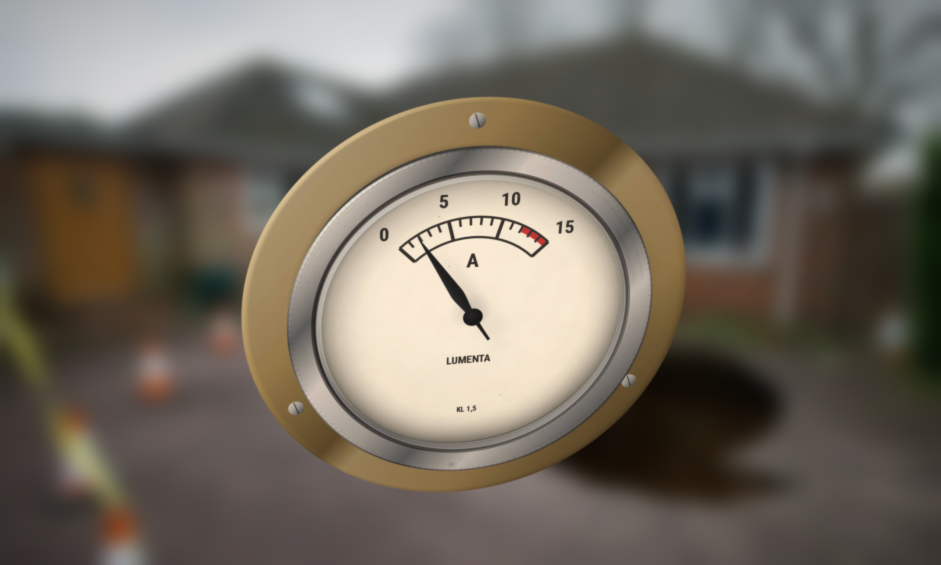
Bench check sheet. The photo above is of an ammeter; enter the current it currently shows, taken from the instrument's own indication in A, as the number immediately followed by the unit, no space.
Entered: 2A
